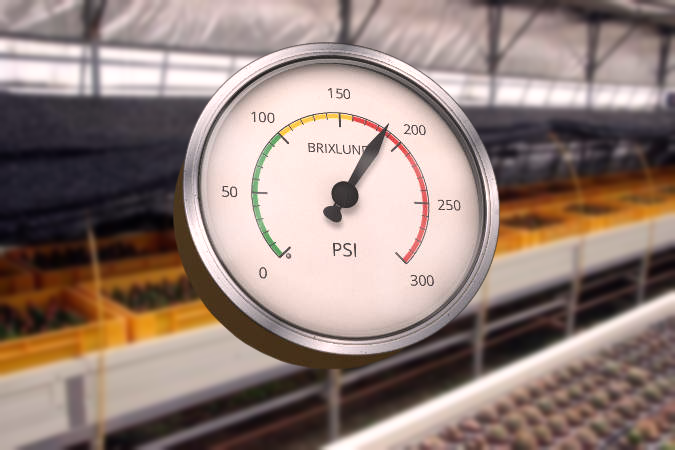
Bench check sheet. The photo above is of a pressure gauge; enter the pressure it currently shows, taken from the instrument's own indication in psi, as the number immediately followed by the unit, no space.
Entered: 185psi
